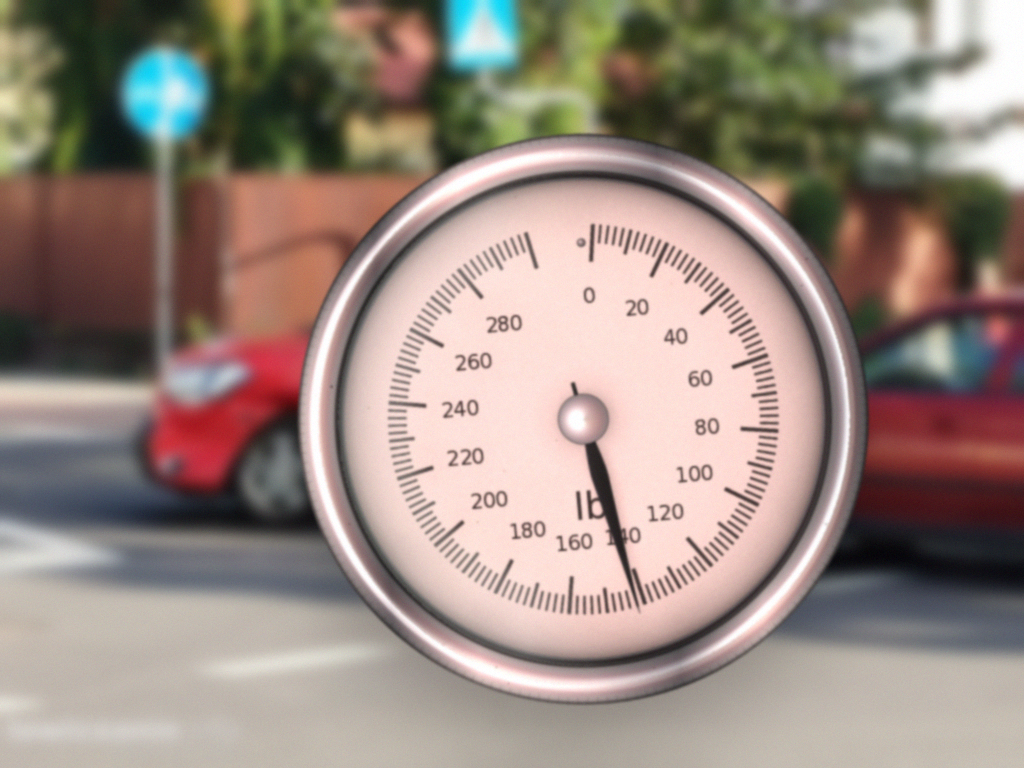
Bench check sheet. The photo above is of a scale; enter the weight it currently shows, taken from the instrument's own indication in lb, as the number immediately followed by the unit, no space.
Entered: 142lb
